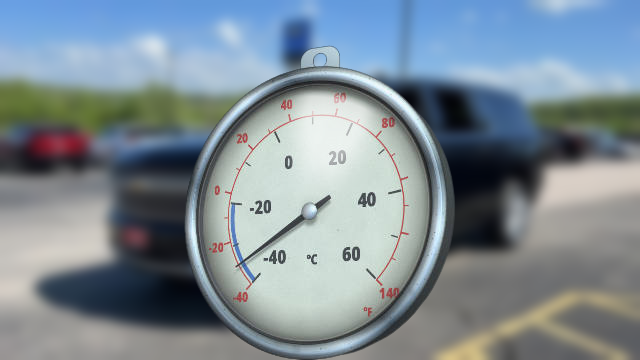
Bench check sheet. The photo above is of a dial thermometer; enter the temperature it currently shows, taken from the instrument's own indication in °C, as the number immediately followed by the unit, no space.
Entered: -35°C
